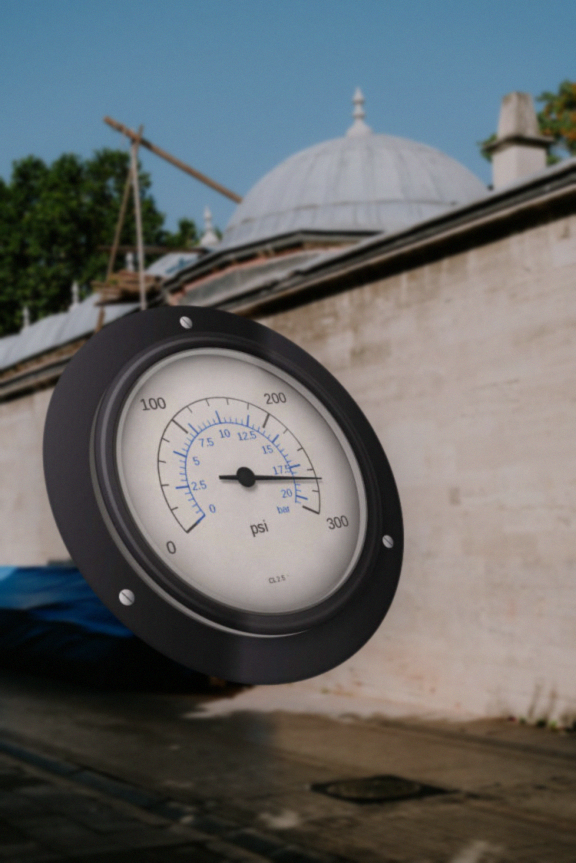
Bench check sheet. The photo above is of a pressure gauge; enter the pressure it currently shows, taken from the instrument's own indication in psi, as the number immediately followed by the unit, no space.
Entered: 270psi
